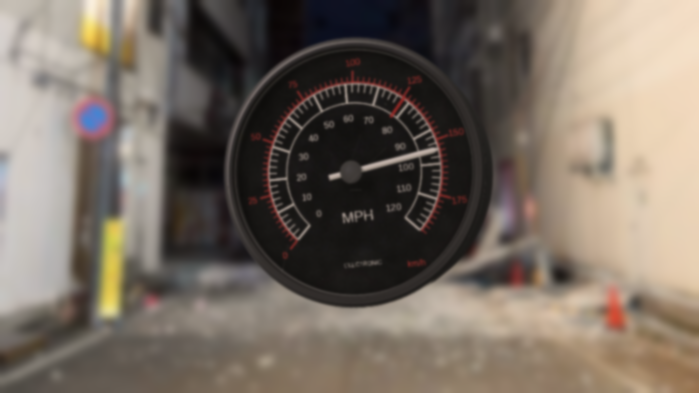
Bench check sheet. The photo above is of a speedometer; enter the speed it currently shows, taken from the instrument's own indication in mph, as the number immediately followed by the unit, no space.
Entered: 96mph
